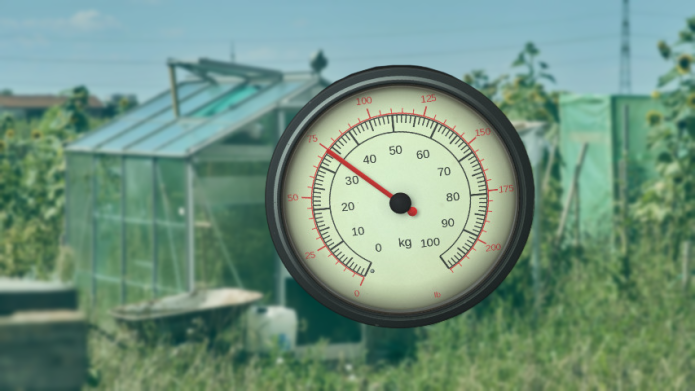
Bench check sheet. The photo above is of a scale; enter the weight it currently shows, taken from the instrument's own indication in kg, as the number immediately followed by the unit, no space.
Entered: 34kg
